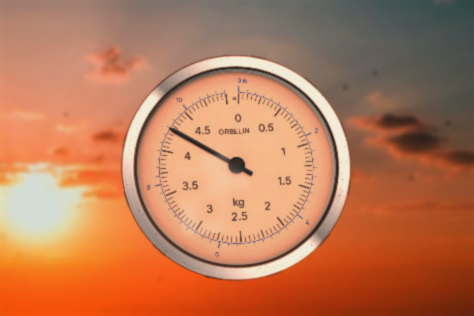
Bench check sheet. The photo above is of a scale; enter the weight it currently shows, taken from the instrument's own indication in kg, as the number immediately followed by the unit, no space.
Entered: 4.25kg
